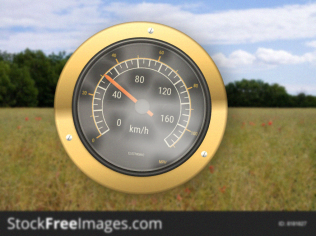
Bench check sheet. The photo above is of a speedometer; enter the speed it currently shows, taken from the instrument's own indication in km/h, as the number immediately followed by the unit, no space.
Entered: 50km/h
